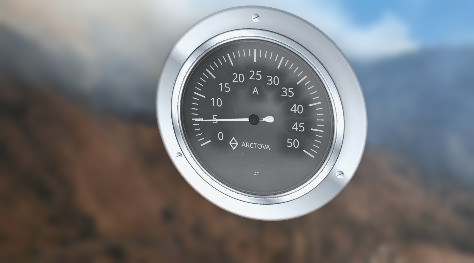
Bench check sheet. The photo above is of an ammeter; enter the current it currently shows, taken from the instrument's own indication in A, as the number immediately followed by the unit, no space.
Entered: 5A
